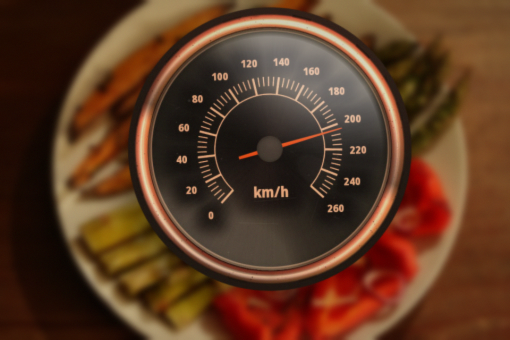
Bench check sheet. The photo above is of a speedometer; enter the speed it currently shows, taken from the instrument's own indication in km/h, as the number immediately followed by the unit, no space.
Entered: 204km/h
